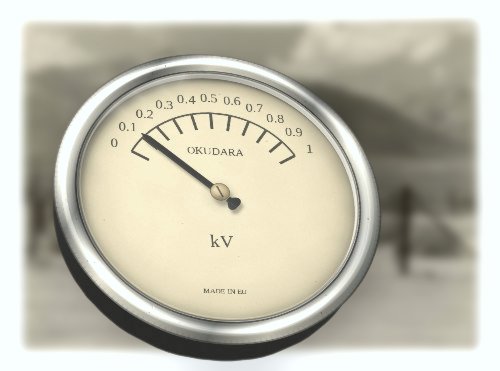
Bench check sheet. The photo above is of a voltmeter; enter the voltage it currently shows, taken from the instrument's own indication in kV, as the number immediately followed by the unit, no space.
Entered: 0.1kV
